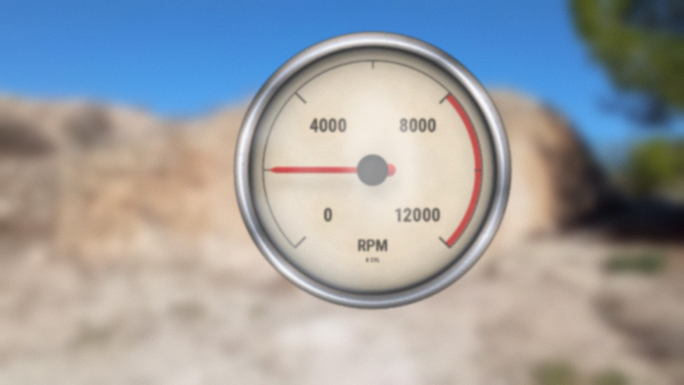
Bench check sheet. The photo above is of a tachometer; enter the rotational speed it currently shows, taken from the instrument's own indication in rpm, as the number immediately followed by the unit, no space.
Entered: 2000rpm
